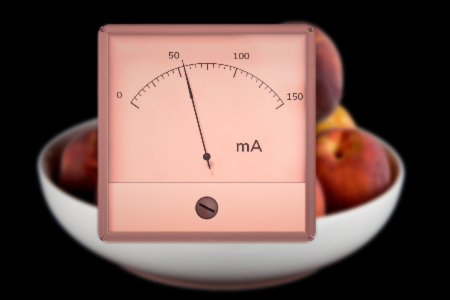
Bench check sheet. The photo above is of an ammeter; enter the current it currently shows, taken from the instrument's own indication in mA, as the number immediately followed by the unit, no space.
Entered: 55mA
